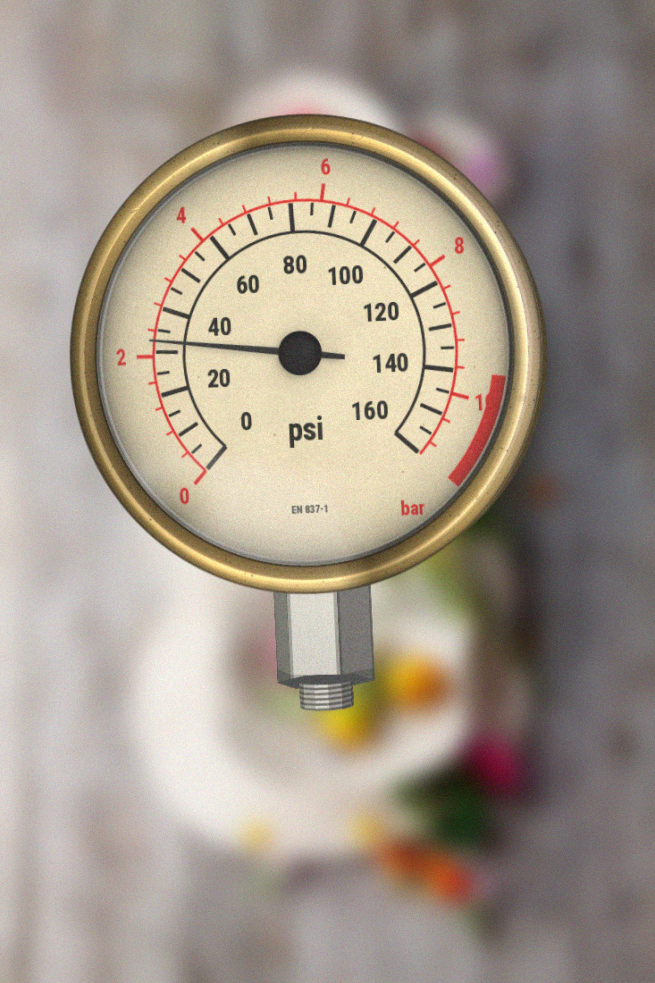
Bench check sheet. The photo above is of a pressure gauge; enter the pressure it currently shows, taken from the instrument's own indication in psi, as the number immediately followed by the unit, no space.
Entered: 32.5psi
